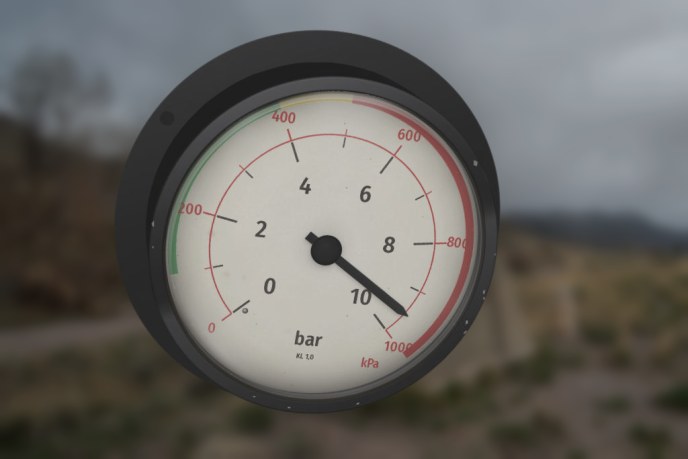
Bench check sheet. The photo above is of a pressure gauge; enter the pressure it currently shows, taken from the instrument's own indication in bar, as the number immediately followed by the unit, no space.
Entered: 9.5bar
